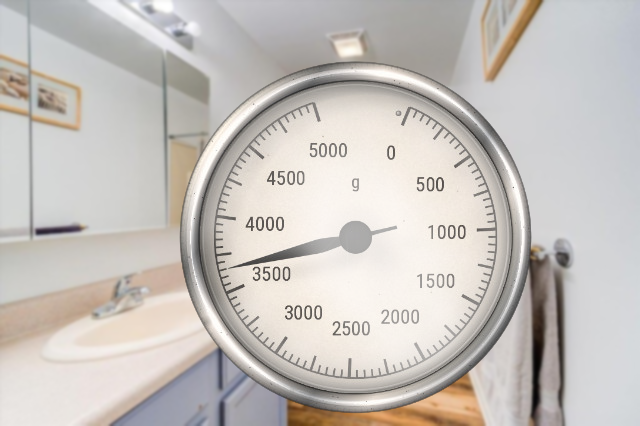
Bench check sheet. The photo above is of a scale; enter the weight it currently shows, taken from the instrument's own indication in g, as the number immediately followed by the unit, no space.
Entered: 3650g
